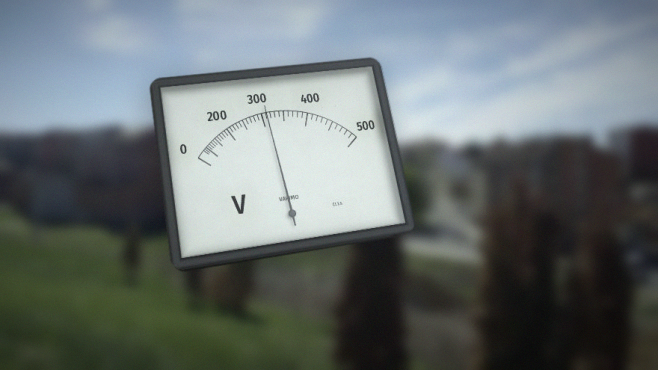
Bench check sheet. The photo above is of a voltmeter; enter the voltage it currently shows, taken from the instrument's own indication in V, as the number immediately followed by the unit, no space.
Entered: 310V
